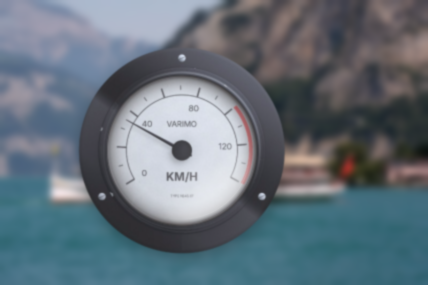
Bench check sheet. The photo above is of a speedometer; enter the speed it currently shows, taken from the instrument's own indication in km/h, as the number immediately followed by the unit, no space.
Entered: 35km/h
